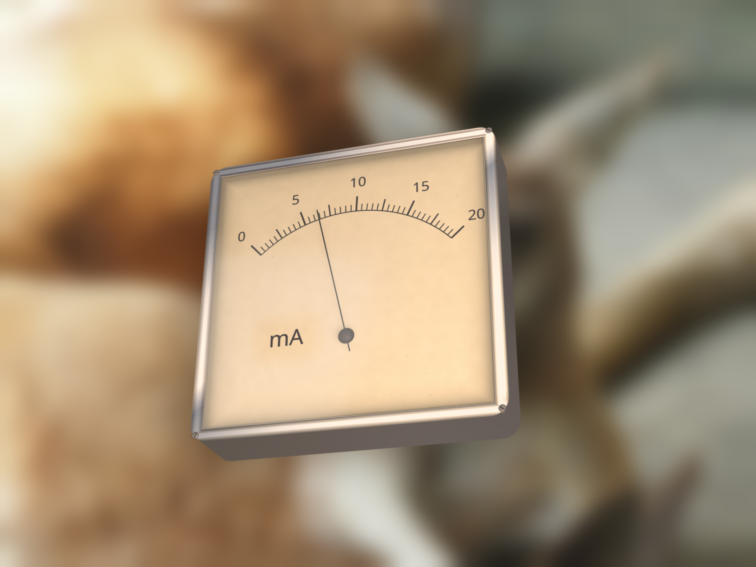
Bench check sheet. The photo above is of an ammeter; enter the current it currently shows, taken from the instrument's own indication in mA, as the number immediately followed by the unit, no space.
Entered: 6.5mA
